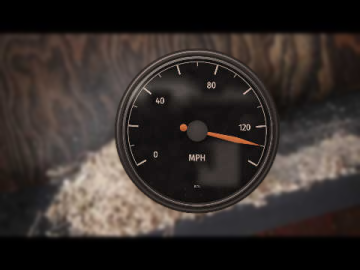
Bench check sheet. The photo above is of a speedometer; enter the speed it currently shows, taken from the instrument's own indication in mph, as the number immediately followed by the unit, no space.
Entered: 130mph
